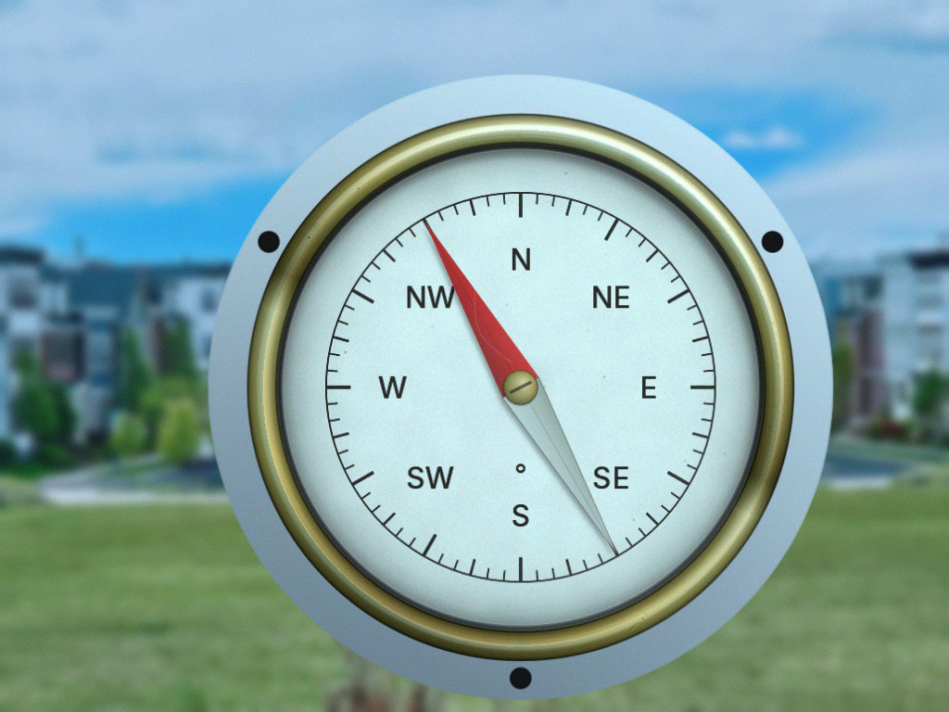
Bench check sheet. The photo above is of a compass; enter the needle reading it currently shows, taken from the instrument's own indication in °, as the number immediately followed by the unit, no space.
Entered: 330°
